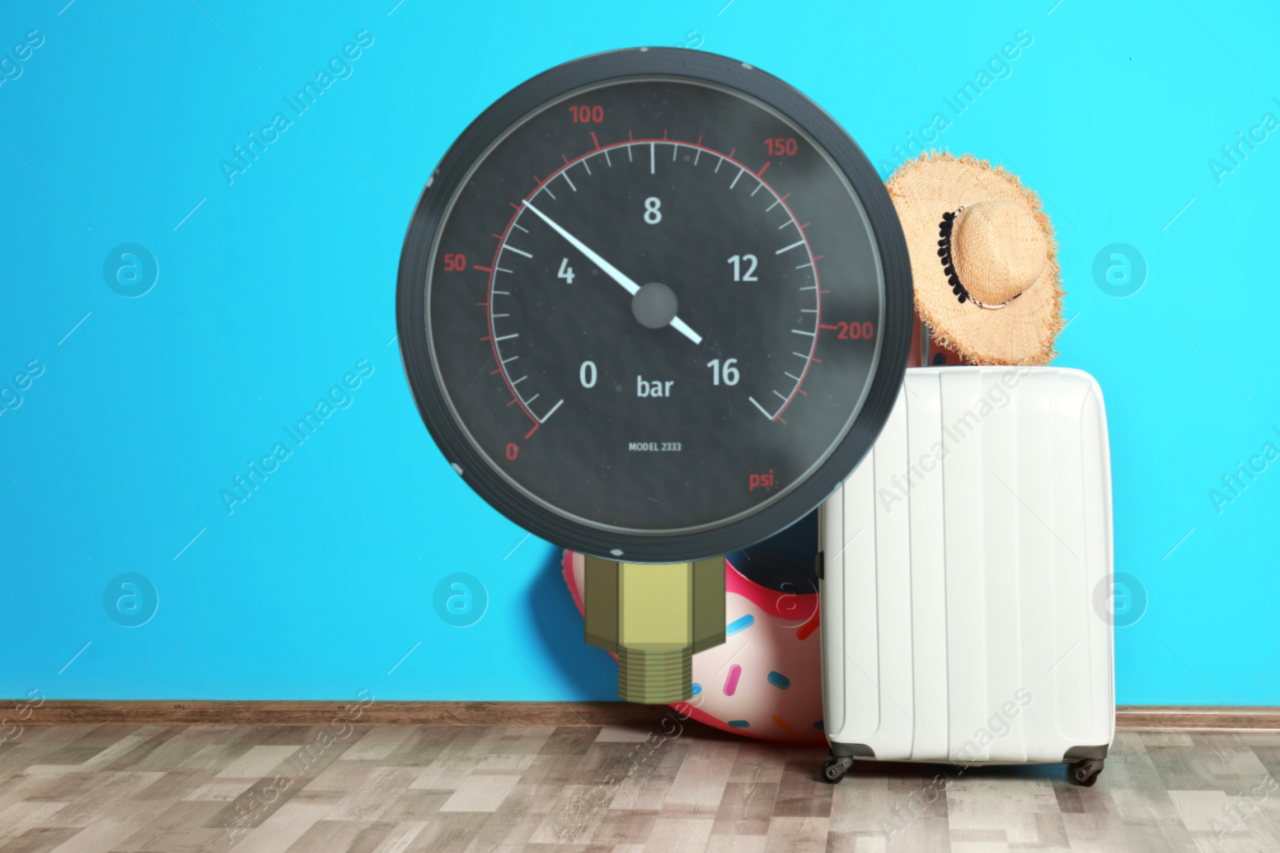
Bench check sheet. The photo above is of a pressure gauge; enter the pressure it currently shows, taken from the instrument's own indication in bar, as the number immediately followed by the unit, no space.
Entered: 5bar
